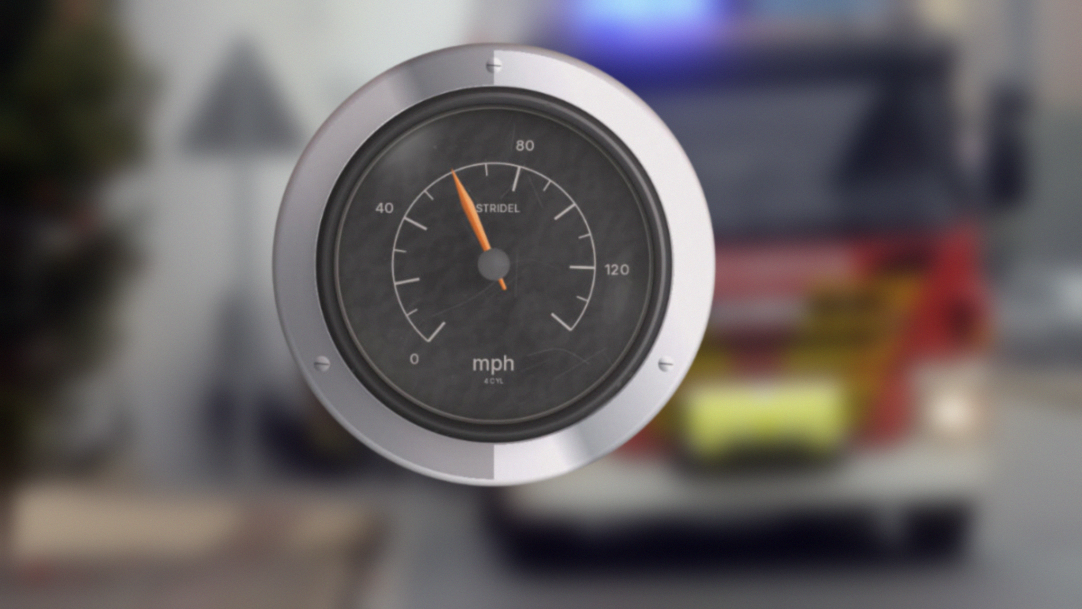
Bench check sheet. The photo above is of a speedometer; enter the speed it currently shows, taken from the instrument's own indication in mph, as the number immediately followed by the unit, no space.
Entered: 60mph
